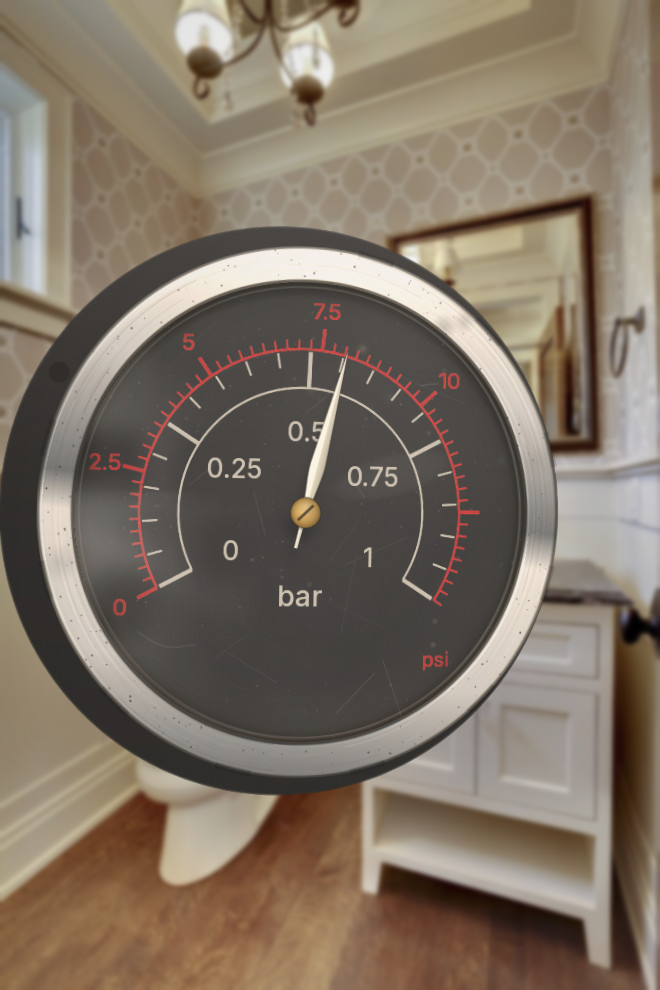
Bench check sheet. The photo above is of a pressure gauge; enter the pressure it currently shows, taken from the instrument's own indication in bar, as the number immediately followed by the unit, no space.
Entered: 0.55bar
